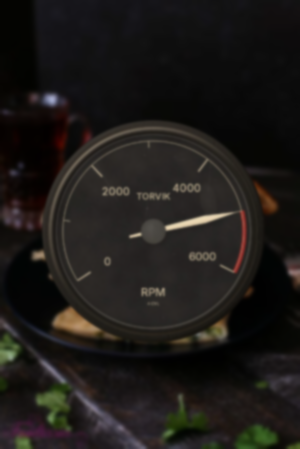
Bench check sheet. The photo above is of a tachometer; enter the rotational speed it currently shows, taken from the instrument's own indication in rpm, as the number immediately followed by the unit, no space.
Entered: 5000rpm
